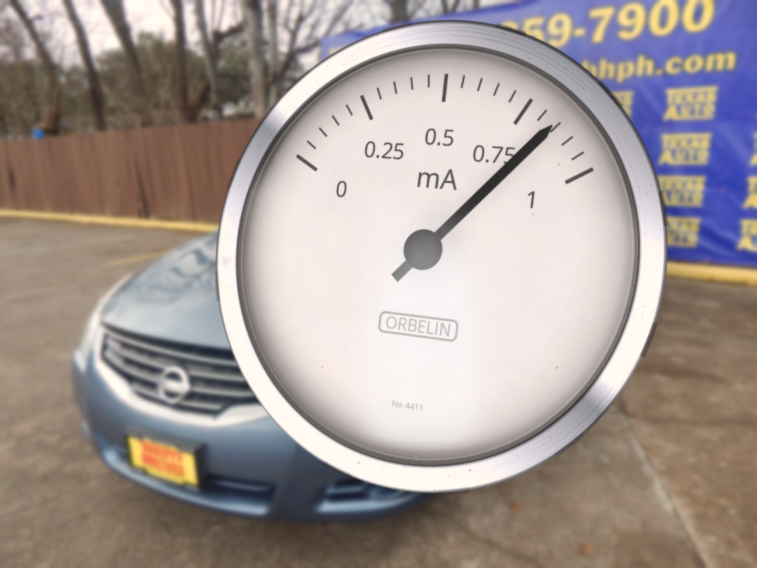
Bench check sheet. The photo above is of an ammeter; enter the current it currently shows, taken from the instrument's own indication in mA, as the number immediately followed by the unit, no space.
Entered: 0.85mA
